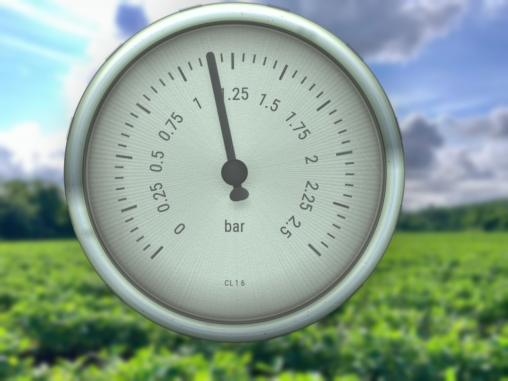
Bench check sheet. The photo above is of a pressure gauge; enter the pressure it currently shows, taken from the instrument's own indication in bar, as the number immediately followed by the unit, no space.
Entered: 1.15bar
